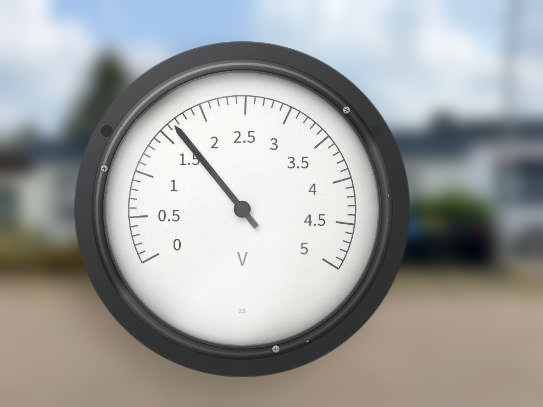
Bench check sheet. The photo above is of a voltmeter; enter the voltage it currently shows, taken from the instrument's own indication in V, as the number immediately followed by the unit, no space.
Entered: 1.65V
